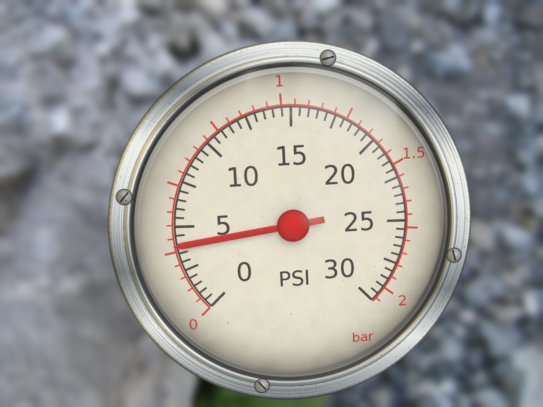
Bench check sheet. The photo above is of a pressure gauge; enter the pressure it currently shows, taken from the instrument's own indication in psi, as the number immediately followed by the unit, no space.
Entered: 4psi
